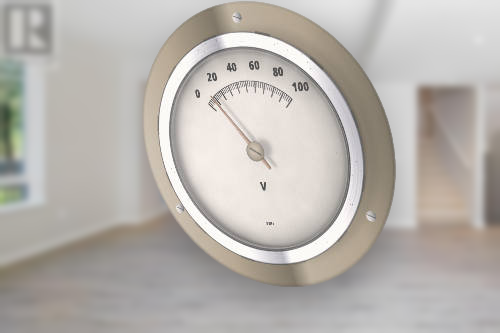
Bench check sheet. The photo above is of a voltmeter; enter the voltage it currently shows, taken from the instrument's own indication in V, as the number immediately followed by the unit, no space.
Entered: 10V
